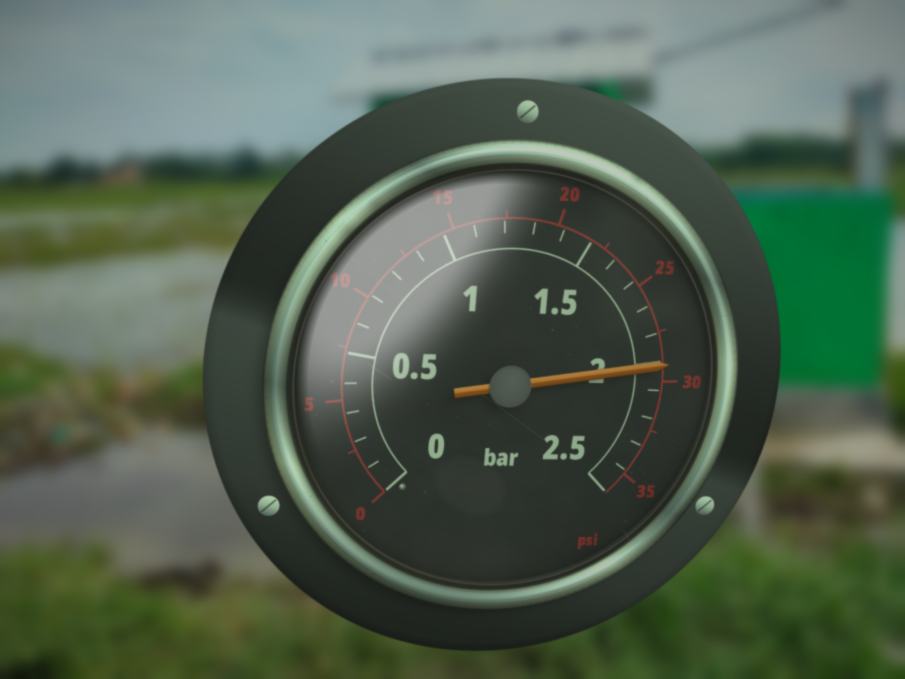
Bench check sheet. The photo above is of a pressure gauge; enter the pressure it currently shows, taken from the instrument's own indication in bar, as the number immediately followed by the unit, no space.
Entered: 2bar
